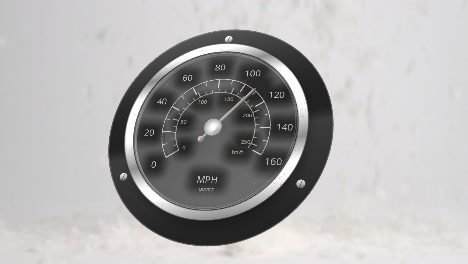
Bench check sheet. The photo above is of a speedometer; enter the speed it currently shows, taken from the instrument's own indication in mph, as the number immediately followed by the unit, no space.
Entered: 110mph
